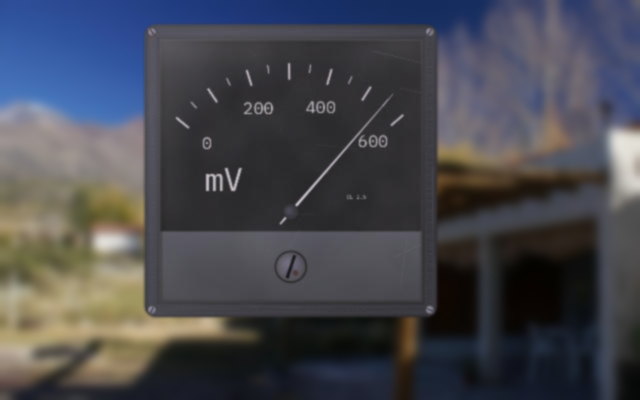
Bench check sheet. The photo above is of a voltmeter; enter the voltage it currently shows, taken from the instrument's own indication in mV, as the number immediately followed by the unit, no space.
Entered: 550mV
